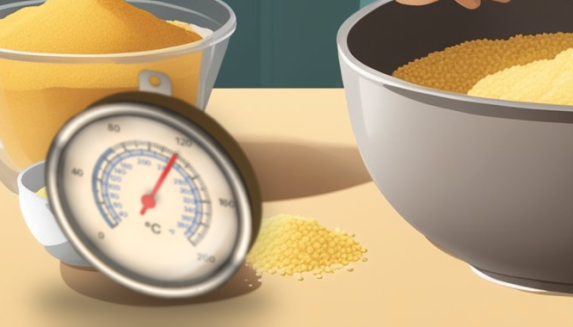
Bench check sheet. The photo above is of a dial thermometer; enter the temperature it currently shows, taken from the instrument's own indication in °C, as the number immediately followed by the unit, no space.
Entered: 120°C
